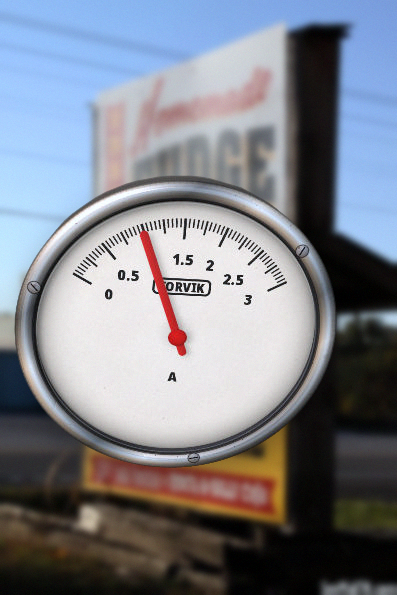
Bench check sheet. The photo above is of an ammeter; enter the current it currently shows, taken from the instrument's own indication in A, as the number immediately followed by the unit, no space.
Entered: 1A
